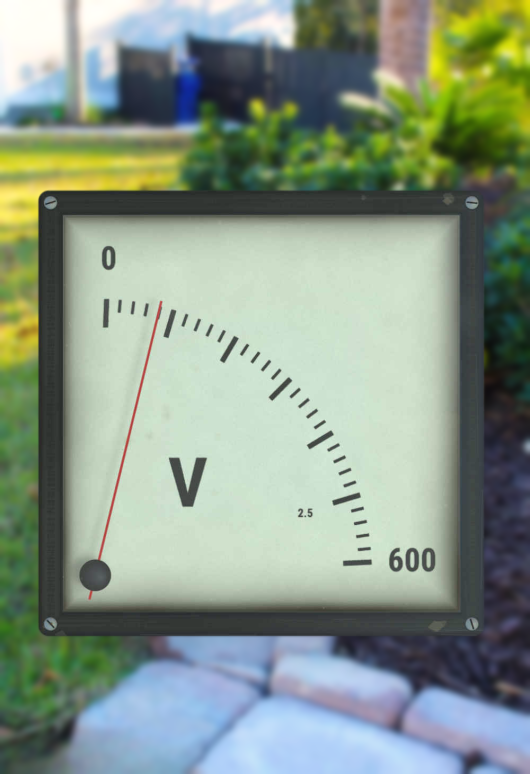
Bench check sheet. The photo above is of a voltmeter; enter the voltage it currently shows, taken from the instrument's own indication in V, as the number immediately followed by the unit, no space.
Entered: 80V
